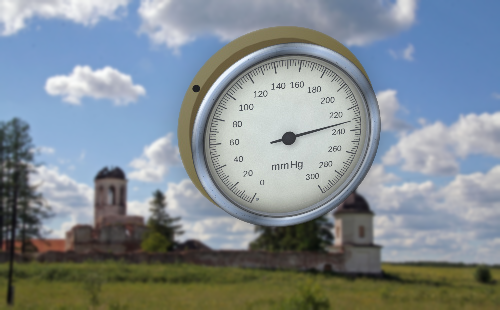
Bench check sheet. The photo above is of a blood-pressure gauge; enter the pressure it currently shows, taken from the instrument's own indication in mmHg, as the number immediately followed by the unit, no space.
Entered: 230mmHg
